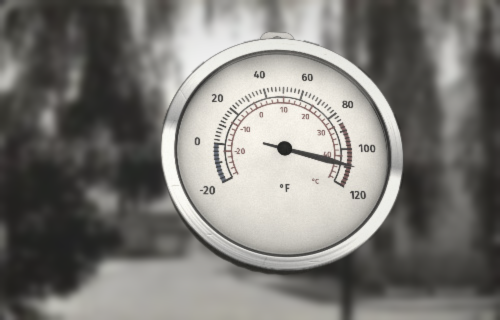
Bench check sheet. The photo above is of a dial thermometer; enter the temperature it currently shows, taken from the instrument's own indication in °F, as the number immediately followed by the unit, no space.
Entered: 110°F
